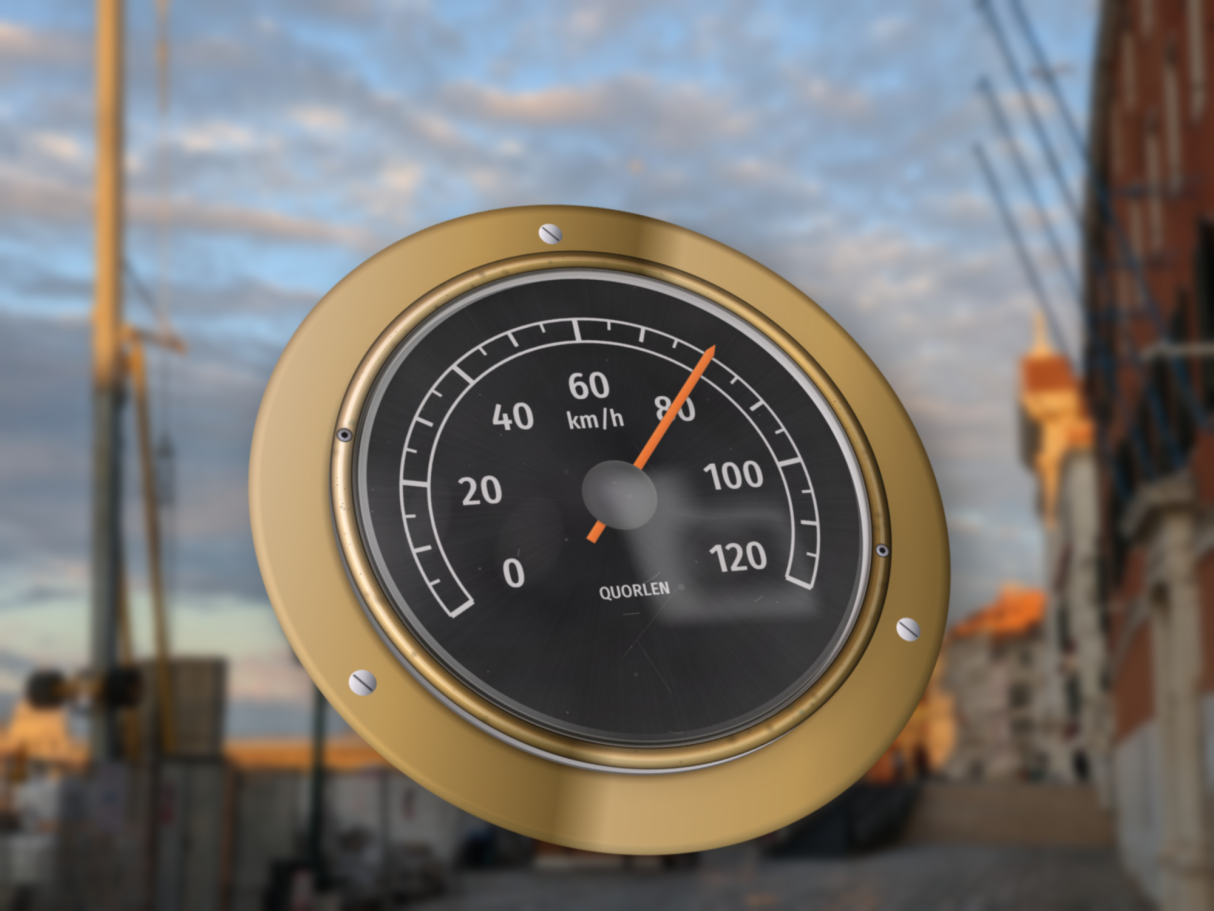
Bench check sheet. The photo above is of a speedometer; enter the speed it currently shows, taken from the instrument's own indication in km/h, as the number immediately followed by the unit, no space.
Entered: 80km/h
